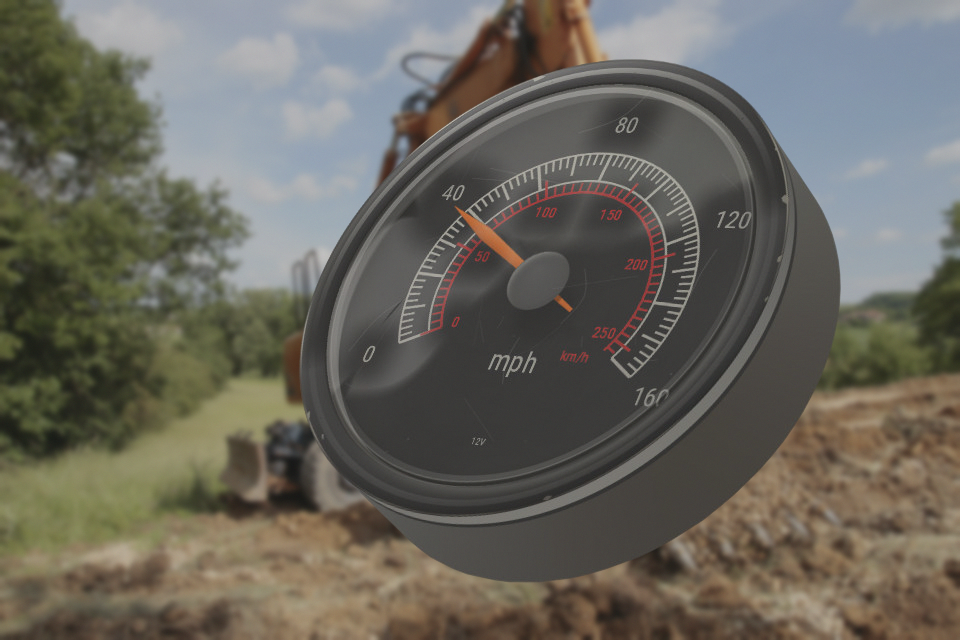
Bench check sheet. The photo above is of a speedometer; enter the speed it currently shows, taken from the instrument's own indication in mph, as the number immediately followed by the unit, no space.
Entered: 38mph
